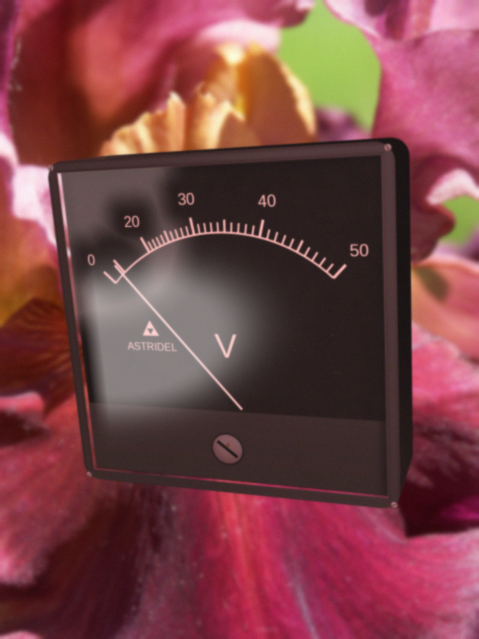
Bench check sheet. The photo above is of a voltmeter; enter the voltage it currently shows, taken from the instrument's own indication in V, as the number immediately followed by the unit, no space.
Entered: 10V
